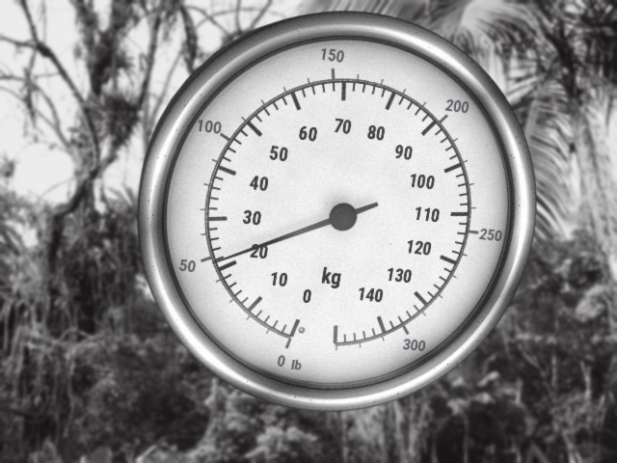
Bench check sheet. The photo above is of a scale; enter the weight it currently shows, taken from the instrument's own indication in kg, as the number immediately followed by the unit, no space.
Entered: 22kg
